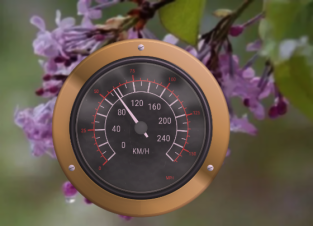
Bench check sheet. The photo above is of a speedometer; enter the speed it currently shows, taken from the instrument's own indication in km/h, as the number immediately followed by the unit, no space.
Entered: 95km/h
